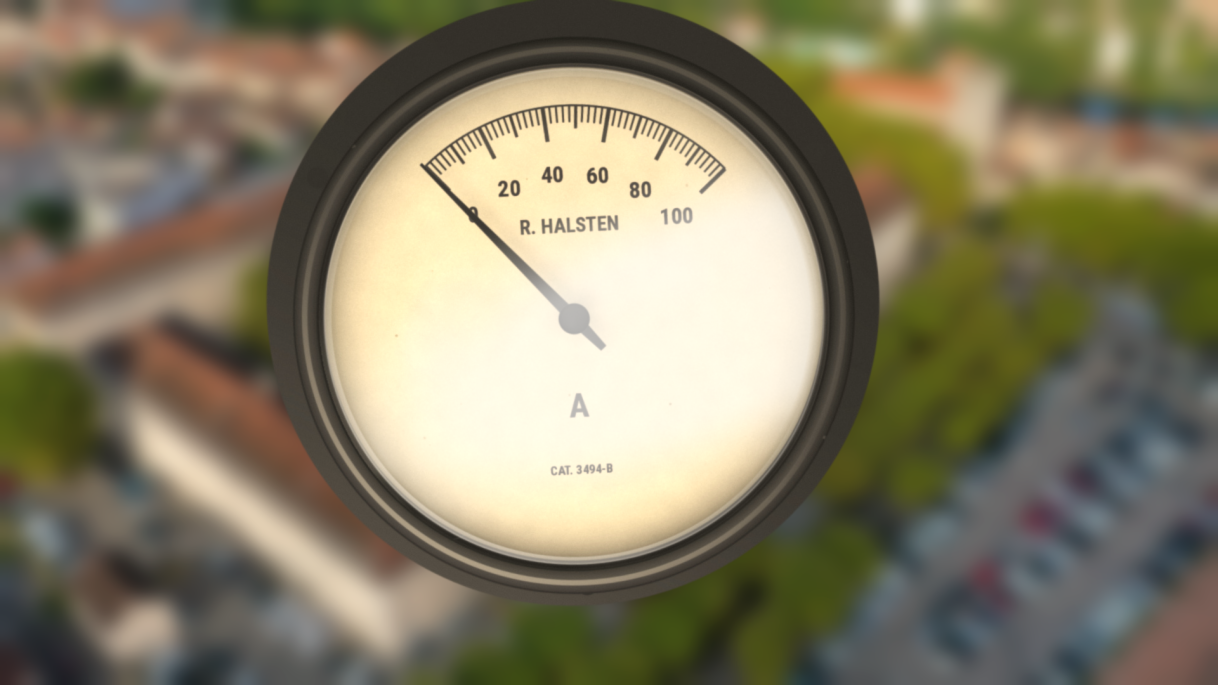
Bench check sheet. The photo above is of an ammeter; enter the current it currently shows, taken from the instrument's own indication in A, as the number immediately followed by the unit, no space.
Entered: 0A
